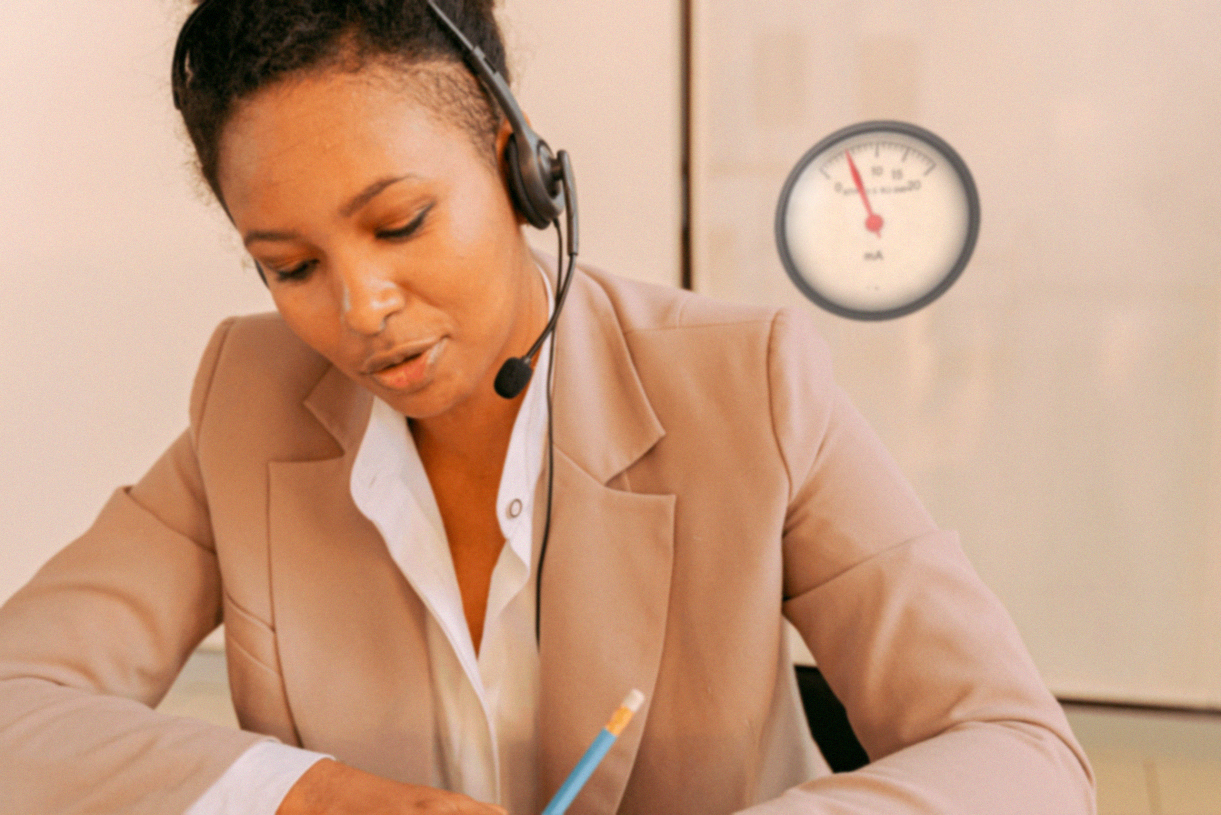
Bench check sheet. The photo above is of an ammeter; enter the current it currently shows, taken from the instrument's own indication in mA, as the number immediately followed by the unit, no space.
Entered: 5mA
